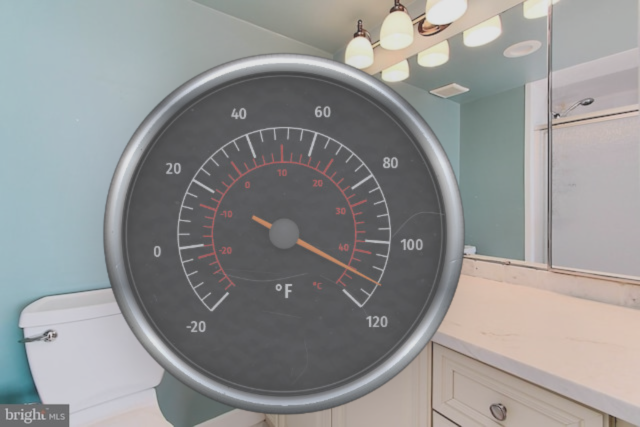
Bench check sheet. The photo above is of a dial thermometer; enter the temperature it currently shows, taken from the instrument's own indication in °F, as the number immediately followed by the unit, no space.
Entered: 112°F
